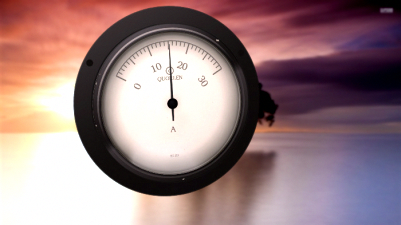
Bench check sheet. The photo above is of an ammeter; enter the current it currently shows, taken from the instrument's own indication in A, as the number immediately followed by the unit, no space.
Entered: 15A
